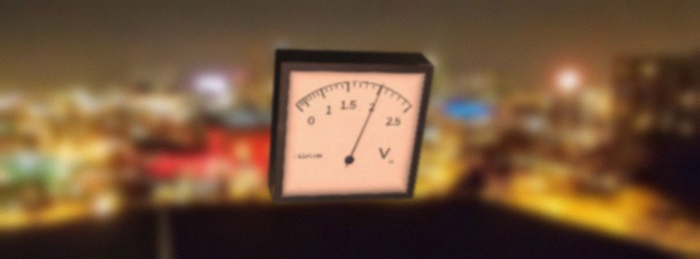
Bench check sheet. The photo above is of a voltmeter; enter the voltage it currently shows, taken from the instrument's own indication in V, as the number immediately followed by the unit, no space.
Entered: 2V
